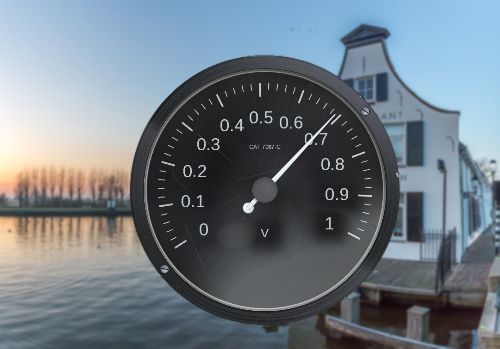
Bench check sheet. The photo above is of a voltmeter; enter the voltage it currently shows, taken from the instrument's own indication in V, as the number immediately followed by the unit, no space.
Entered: 0.69V
